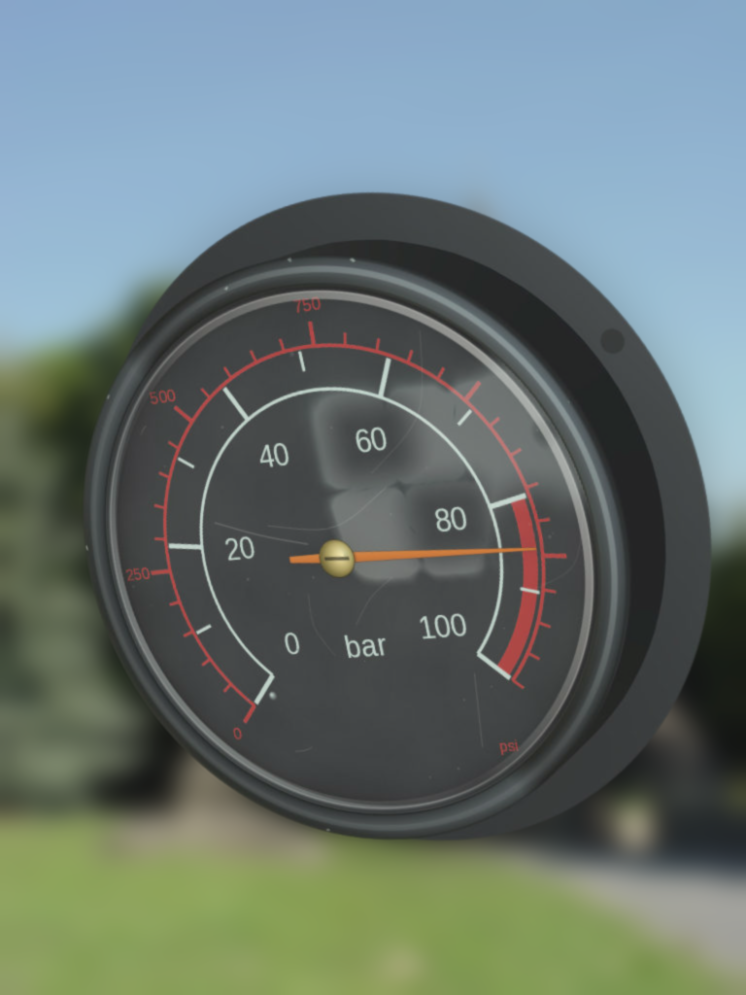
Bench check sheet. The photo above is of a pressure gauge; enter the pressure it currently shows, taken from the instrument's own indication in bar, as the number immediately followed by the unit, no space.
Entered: 85bar
